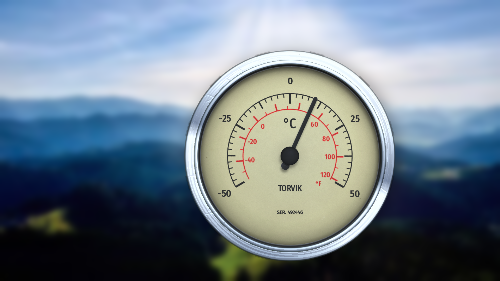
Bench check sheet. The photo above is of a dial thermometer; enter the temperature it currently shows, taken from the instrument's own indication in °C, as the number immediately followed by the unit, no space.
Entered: 10°C
